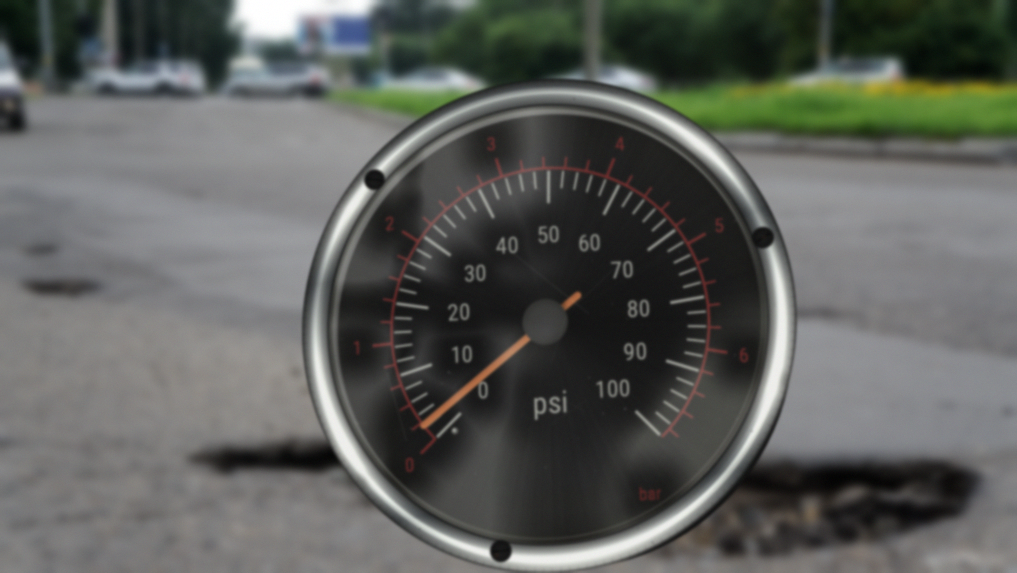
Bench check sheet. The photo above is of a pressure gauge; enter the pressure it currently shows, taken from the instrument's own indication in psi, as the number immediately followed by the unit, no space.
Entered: 2psi
